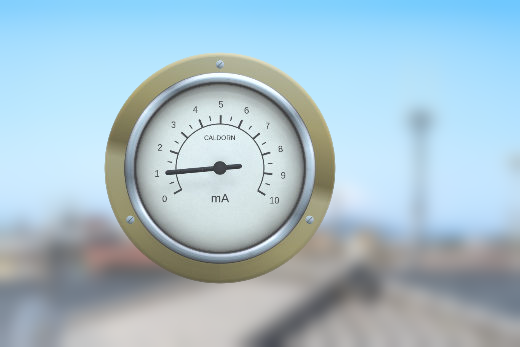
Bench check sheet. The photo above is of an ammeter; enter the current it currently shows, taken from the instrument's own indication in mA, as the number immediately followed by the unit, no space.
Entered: 1mA
